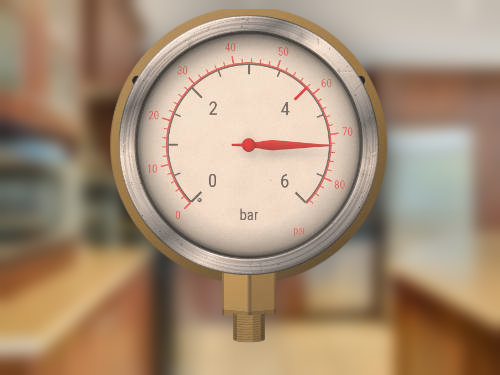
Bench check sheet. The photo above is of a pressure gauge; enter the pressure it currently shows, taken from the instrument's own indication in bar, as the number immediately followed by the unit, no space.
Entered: 5bar
